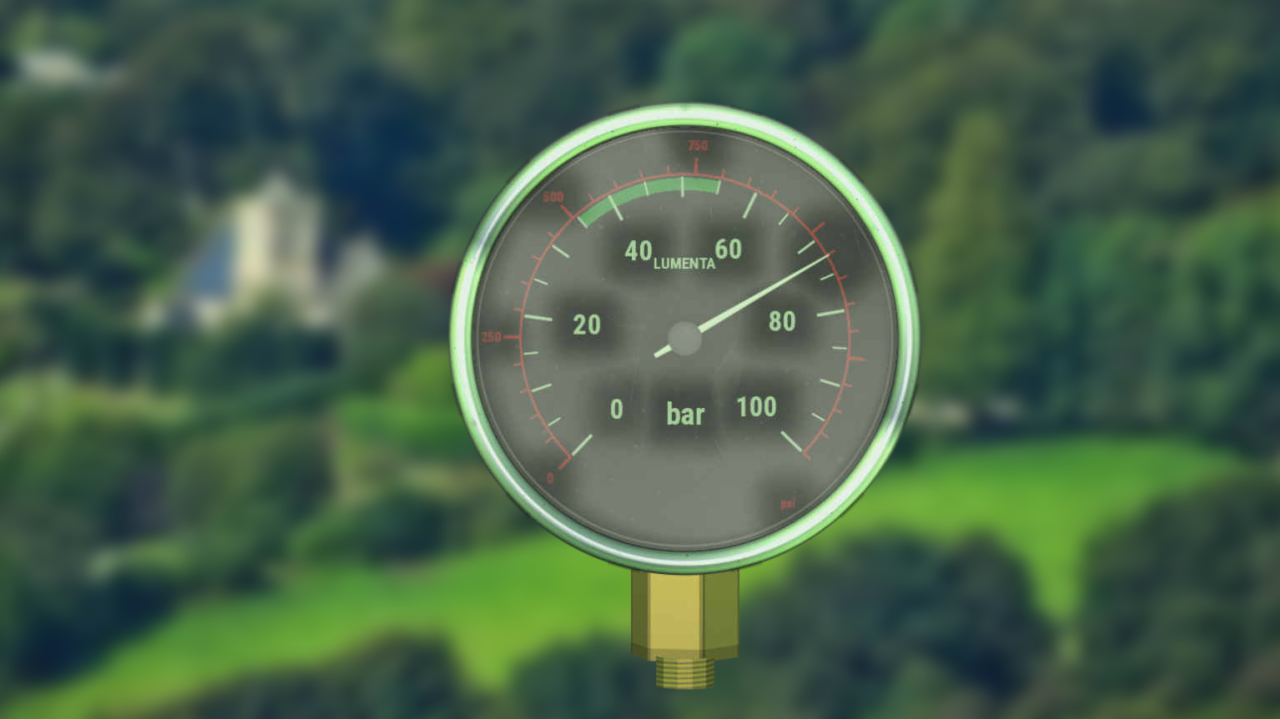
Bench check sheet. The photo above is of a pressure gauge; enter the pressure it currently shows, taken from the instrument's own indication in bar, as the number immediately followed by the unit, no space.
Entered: 72.5bar
